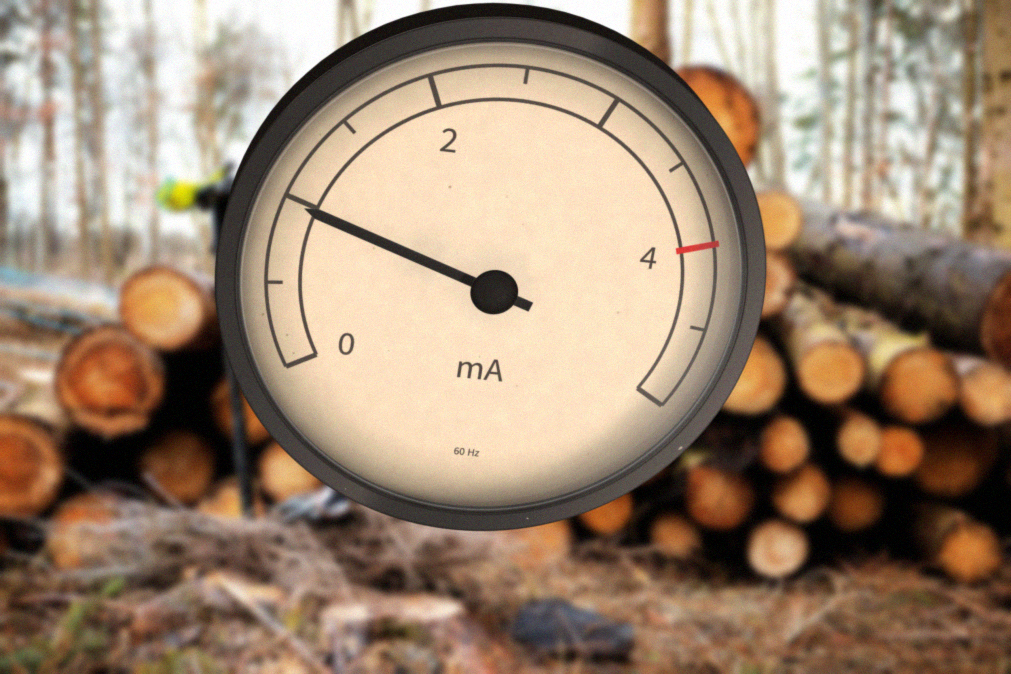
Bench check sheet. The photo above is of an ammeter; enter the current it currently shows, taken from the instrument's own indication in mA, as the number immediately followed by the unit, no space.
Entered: 1mA
